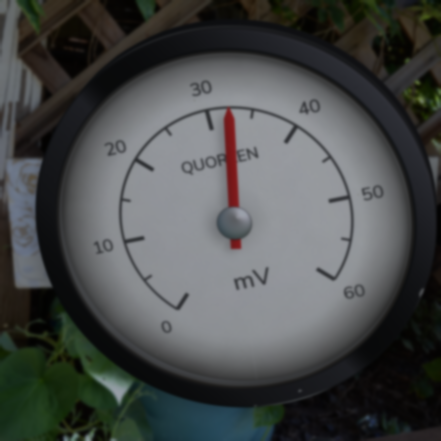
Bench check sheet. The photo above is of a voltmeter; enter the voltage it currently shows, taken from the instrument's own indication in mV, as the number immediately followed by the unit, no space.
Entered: 32.5mV
